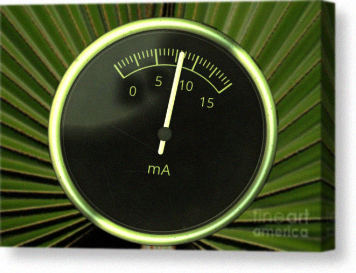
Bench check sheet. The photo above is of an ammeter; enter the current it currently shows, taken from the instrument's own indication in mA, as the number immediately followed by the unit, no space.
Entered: 8mA
